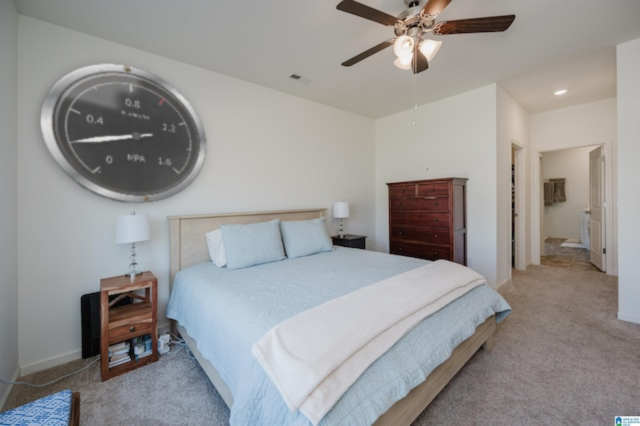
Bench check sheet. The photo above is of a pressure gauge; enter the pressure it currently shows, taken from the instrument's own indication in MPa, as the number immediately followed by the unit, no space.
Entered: 0.2MPa
